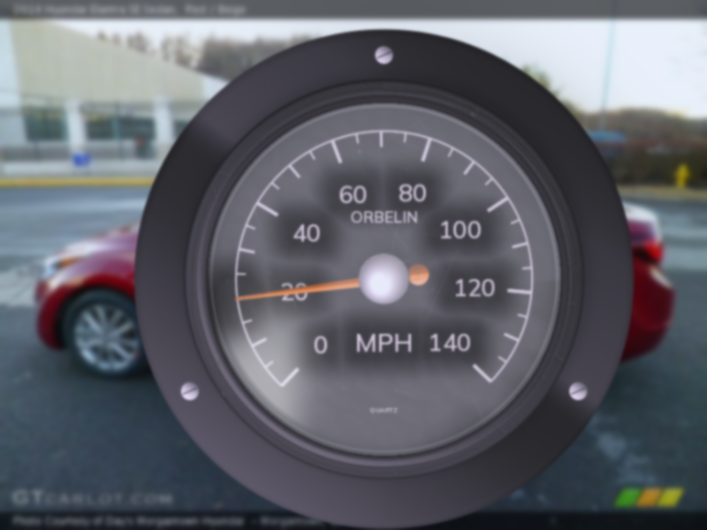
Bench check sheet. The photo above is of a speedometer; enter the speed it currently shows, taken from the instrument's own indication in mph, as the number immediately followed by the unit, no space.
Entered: 20mph
